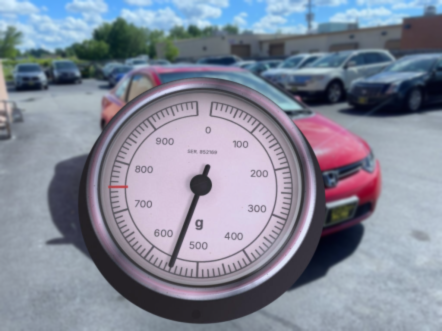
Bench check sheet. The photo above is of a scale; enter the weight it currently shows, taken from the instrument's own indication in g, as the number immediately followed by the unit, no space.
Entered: 550g
